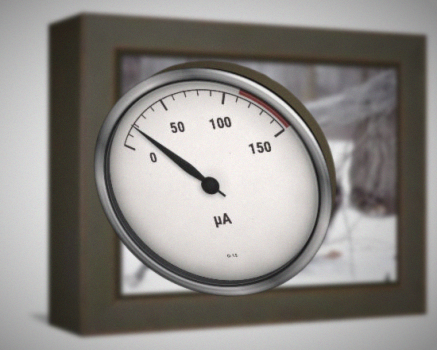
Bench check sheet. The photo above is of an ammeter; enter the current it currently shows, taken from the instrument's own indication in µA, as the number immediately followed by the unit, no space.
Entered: 20µA
